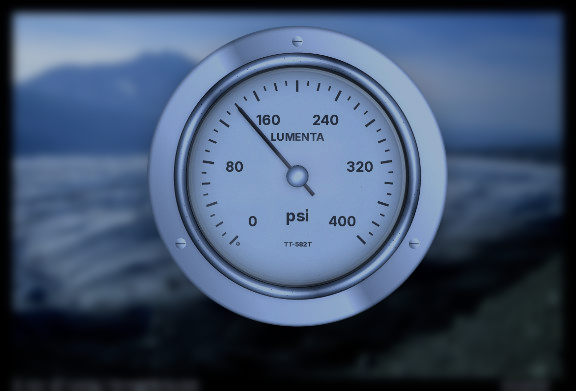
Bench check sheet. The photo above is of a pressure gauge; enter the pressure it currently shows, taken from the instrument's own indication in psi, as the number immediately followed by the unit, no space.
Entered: 140psi
